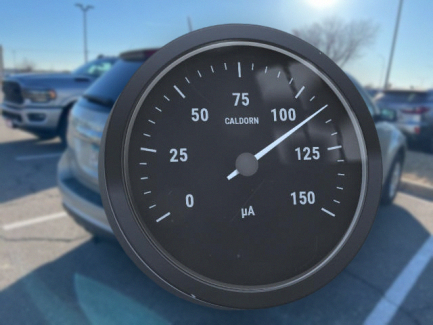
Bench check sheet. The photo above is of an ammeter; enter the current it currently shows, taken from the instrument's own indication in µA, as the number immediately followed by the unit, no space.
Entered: 110µA
